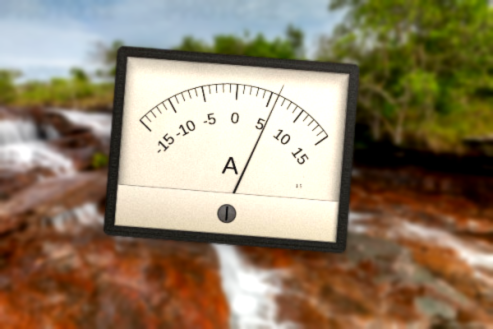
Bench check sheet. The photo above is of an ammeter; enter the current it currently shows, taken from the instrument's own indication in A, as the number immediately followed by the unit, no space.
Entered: 6A
